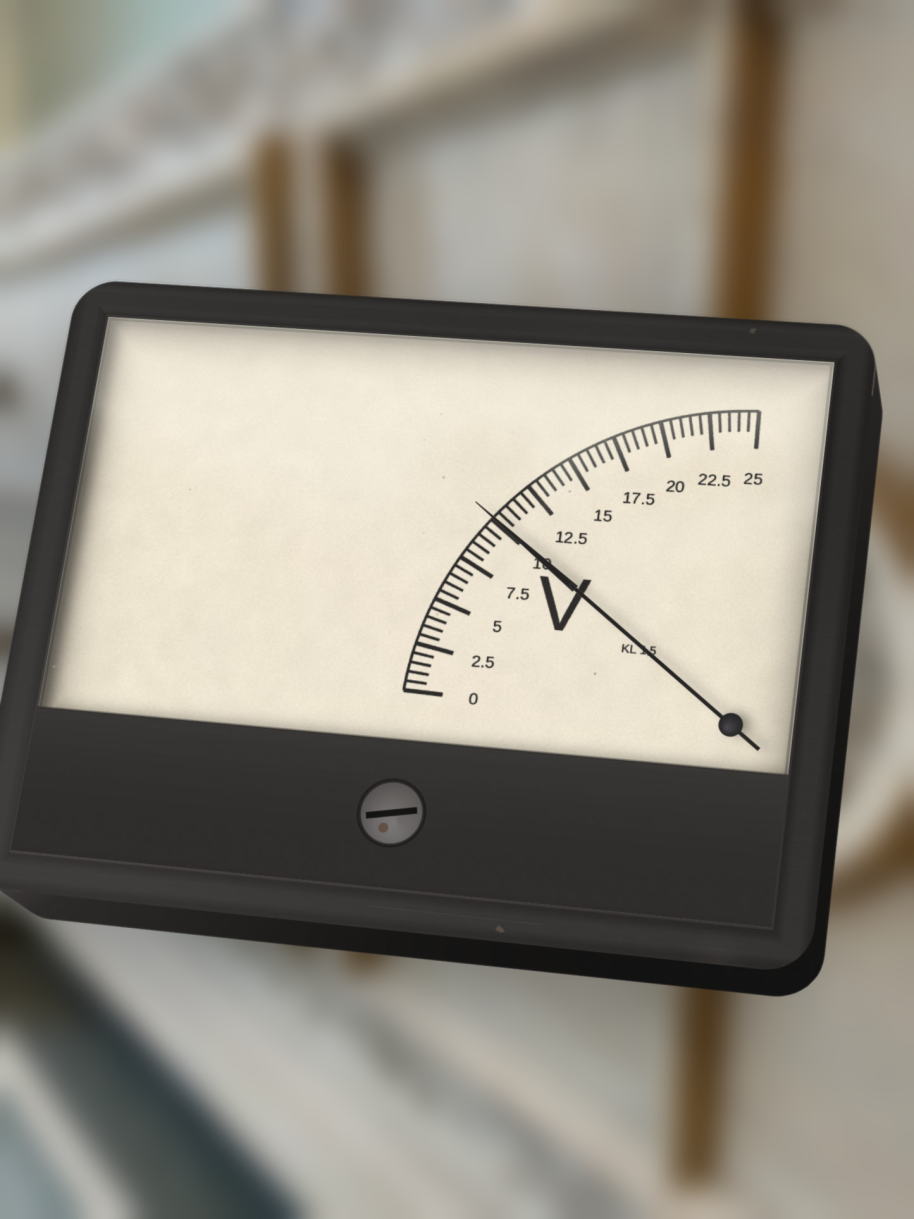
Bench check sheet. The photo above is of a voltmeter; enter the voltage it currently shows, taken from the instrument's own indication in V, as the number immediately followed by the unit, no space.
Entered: 10V
